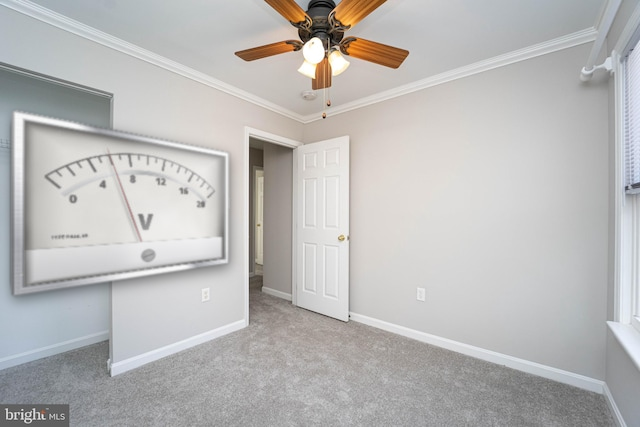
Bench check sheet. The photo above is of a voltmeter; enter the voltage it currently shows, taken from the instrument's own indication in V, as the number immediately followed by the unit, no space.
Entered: 6V
